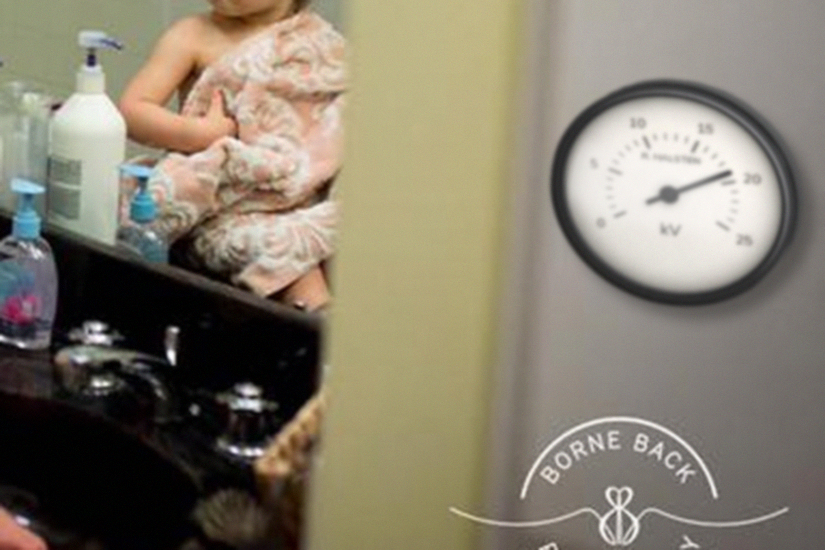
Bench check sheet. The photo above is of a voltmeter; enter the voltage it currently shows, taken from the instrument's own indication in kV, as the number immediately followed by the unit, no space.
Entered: 19kV
